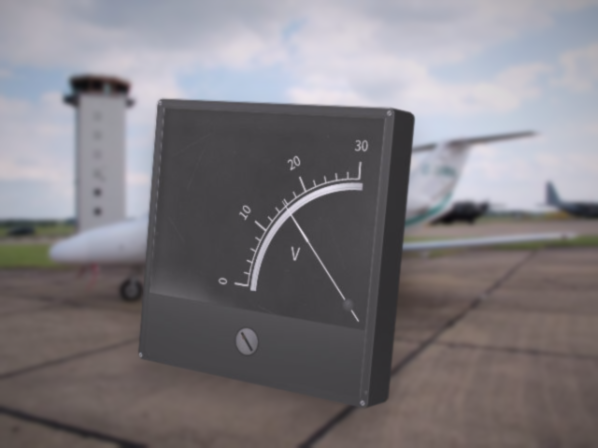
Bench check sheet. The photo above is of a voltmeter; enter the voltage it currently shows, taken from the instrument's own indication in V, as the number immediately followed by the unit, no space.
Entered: 16V
